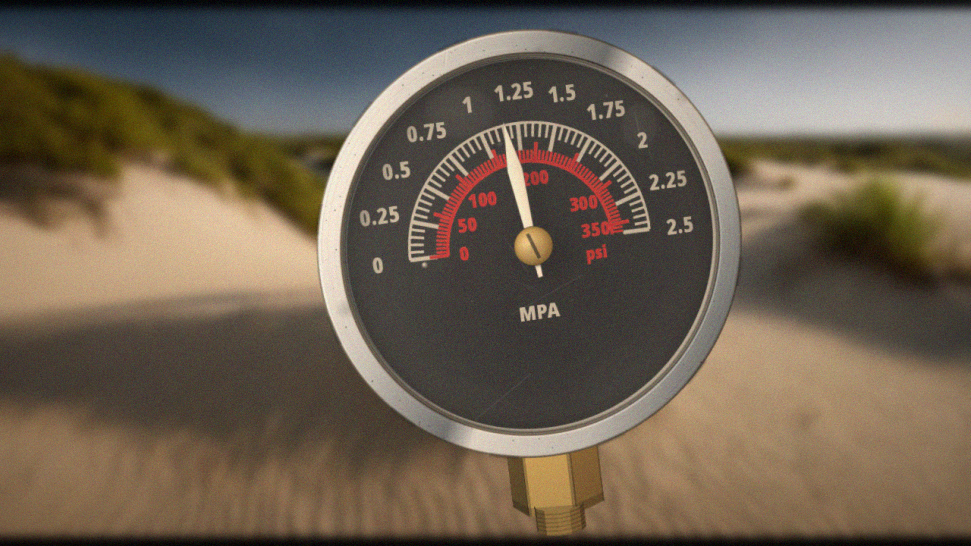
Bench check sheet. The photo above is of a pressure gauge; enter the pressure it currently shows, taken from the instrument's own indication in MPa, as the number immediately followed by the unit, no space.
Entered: 1.15MPa
